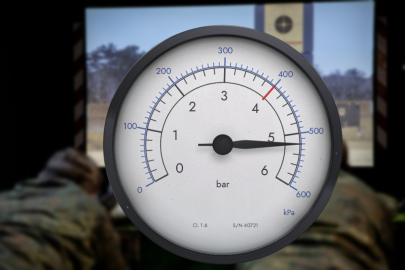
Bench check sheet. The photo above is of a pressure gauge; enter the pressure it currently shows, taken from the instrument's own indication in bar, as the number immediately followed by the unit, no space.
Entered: 5.2bar
